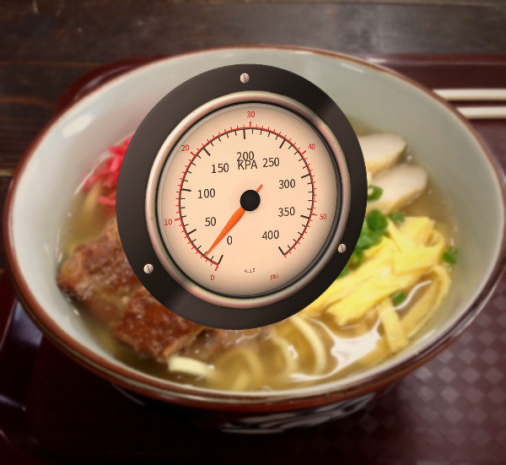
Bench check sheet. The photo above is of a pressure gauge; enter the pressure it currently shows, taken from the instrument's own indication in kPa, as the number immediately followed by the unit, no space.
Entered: 20kPa
